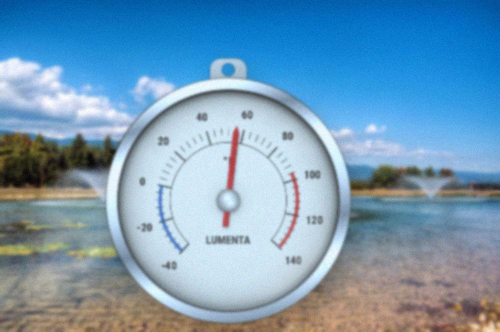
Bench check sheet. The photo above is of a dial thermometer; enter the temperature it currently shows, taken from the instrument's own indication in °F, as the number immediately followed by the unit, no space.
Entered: 56°F
